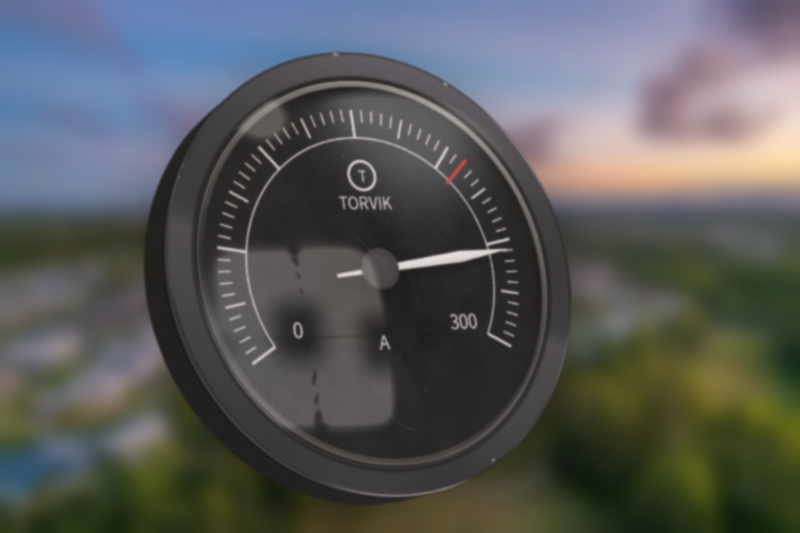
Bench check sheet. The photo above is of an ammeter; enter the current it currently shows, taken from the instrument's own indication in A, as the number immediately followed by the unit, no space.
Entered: 255A
